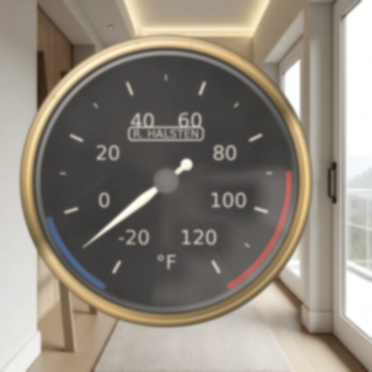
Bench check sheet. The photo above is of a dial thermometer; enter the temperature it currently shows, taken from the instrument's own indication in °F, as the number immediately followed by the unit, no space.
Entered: -10°F
